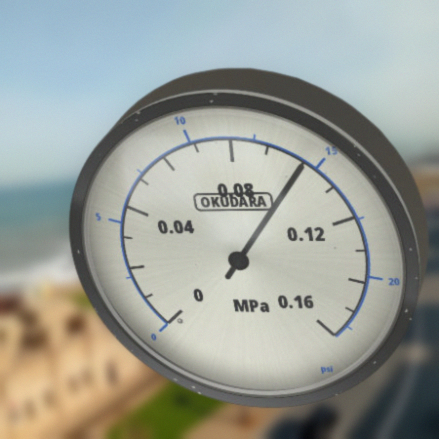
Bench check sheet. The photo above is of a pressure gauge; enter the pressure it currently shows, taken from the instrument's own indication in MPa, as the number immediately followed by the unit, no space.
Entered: 0.1MPa
